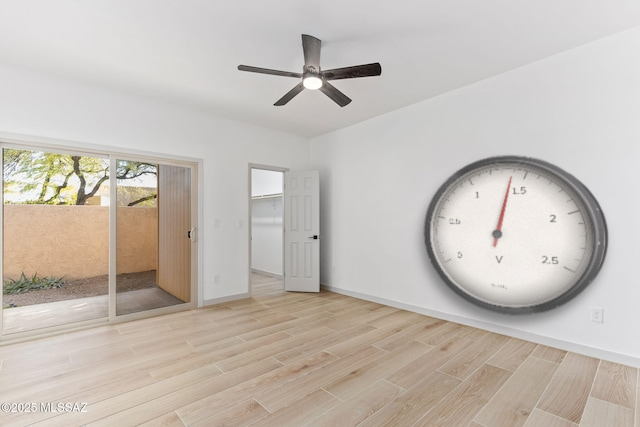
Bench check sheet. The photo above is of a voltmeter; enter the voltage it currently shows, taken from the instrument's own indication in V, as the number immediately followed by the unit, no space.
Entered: 1.4V
